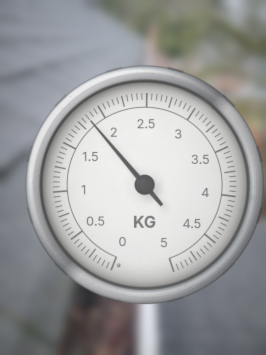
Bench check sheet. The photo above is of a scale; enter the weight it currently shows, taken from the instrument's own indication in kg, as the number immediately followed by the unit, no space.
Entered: 1.85kg
